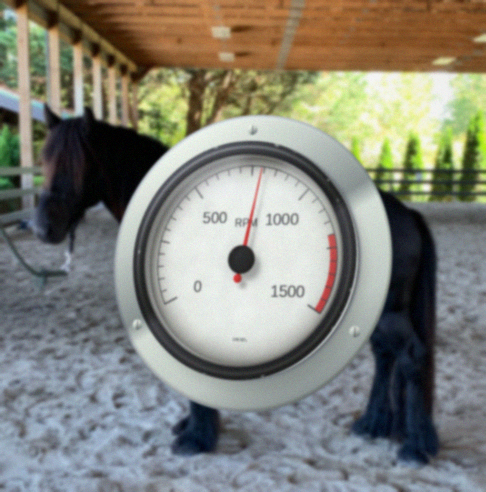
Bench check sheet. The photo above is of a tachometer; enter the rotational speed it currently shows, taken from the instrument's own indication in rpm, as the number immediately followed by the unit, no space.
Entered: 800rpm
